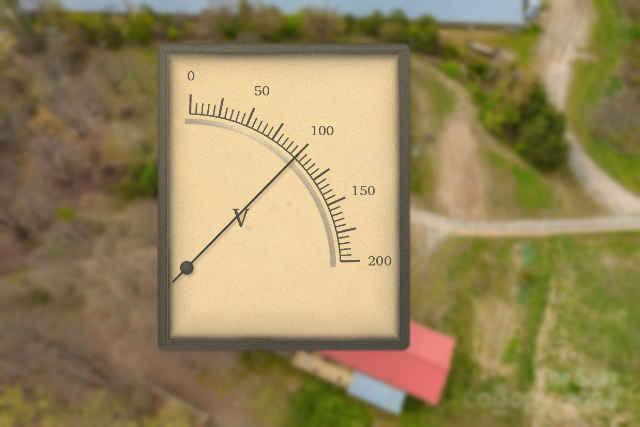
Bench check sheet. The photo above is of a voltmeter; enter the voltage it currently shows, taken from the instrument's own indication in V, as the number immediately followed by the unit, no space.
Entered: 100V
